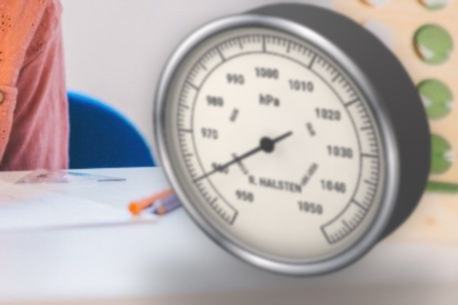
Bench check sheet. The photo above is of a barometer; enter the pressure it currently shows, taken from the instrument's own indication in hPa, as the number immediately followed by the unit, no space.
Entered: 960hPa
